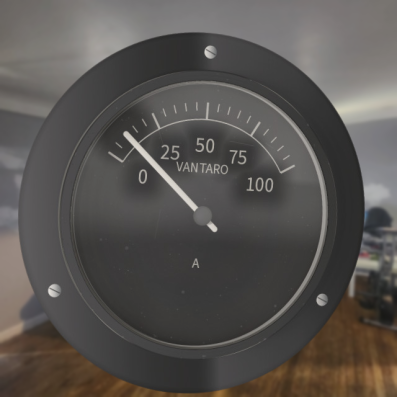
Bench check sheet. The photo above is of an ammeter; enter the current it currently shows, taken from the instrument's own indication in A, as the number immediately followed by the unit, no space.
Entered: 10A
